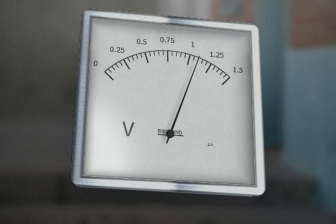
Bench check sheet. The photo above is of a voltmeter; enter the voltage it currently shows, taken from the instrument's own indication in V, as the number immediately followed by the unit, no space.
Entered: 1.1V
